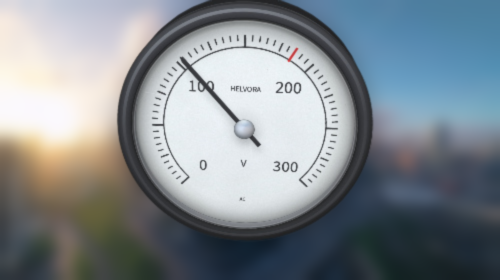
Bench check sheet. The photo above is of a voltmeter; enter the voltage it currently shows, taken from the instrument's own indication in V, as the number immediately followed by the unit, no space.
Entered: 105V
